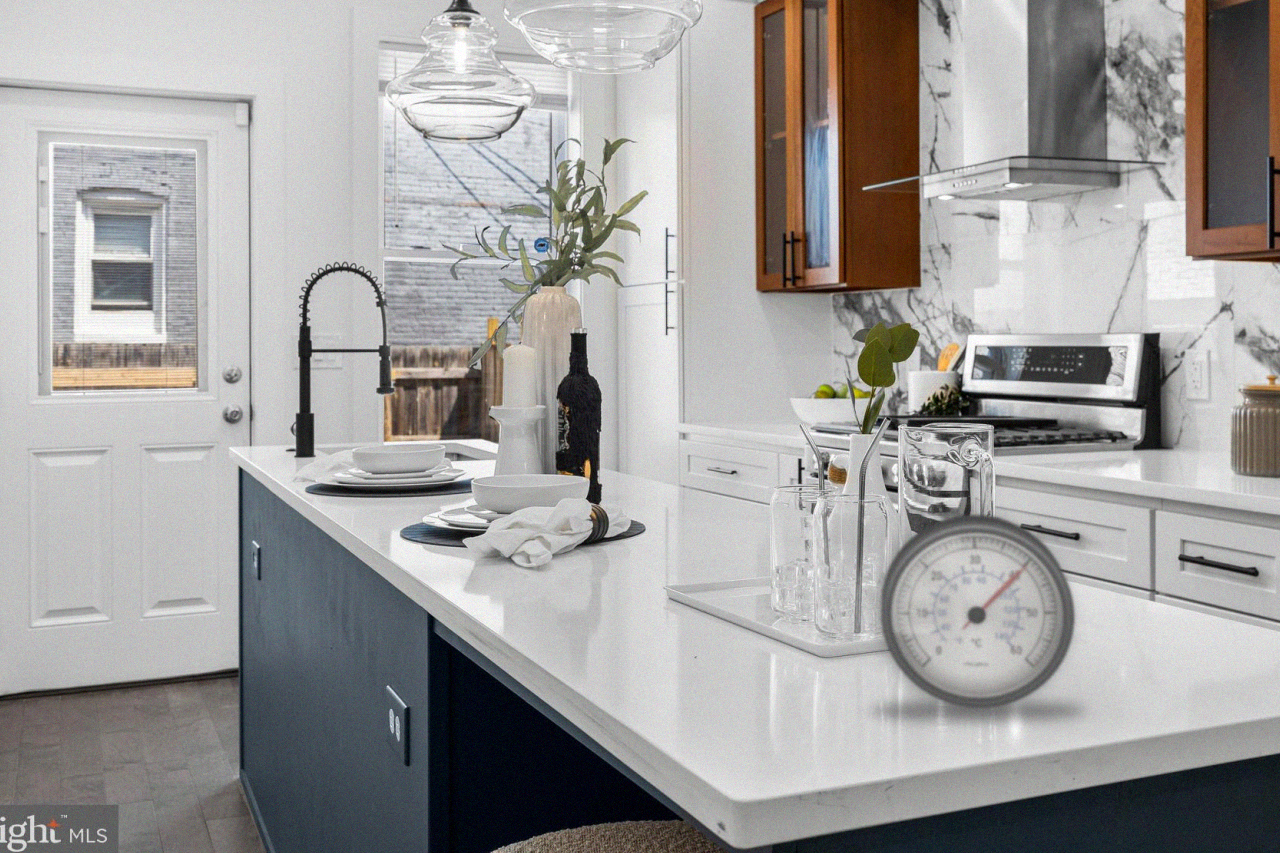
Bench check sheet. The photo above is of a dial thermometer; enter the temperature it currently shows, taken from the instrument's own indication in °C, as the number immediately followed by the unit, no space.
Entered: 40°C
